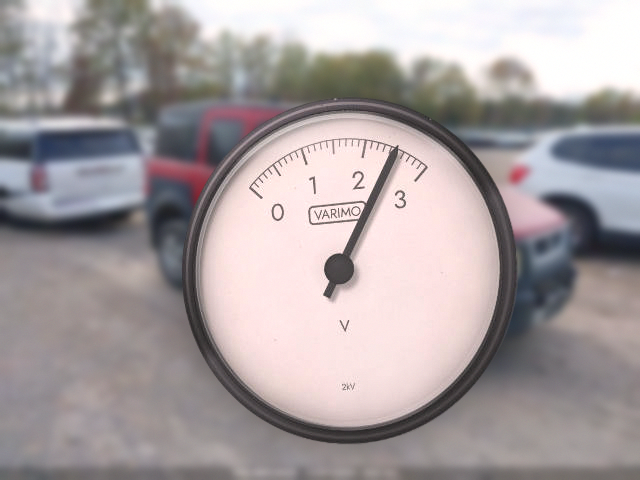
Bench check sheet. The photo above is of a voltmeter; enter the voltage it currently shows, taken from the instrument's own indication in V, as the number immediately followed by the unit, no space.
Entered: 2.5V
